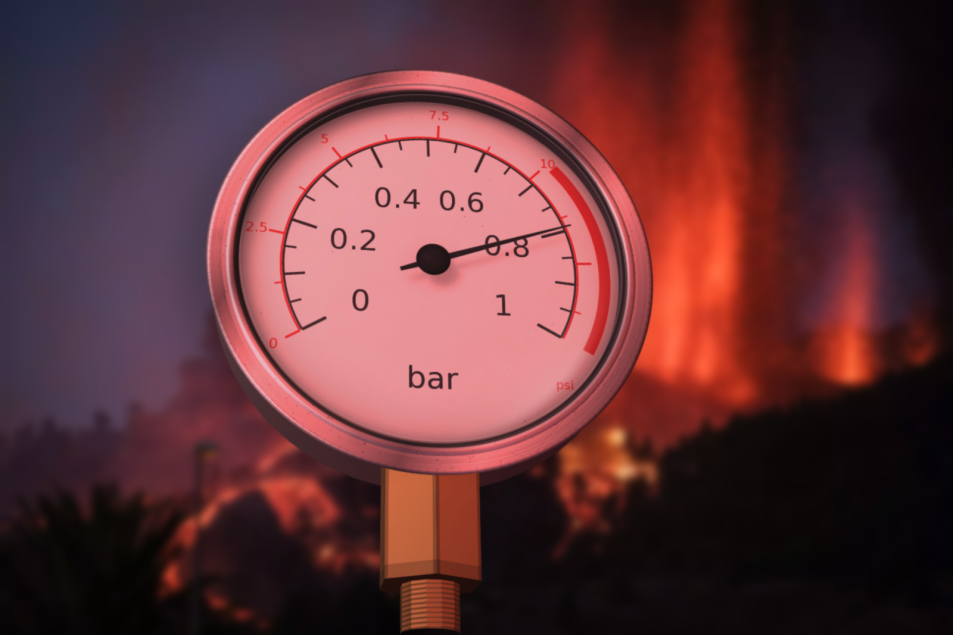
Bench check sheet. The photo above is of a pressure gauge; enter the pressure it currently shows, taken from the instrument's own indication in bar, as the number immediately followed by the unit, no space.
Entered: 0.8bar
